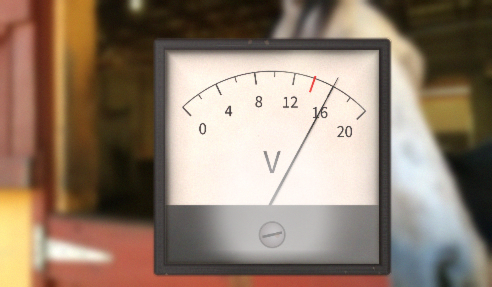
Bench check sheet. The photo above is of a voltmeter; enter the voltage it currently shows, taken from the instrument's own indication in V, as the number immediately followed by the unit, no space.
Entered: 16V
